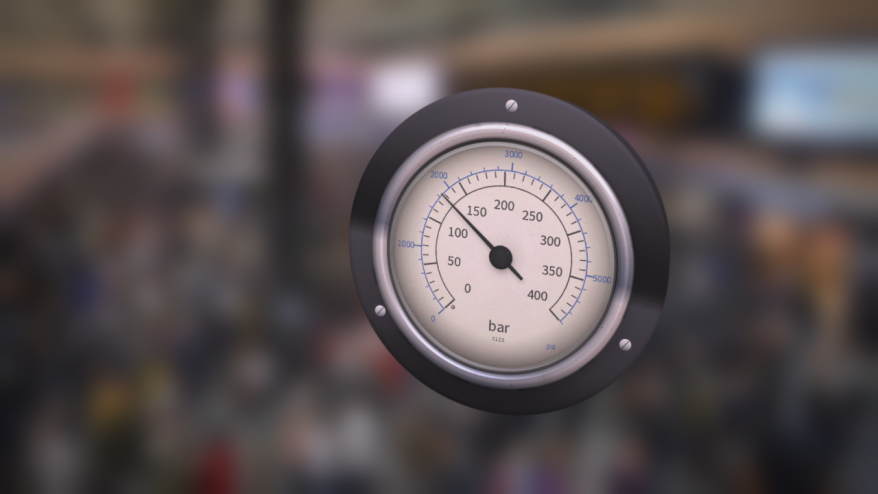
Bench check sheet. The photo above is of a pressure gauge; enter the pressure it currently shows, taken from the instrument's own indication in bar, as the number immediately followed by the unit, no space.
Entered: 130bar
